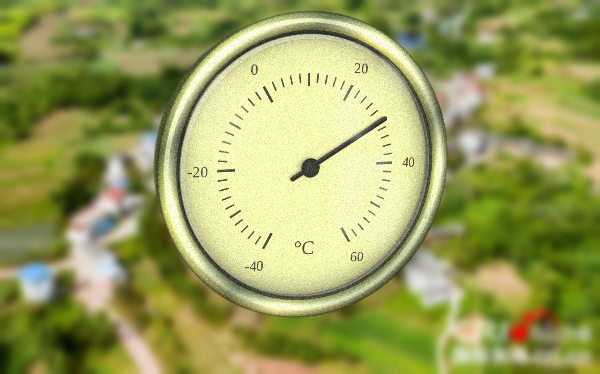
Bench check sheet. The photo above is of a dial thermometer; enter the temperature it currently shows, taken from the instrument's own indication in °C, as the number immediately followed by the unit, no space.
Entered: 30°C
